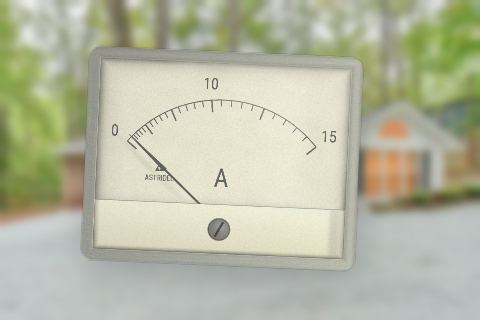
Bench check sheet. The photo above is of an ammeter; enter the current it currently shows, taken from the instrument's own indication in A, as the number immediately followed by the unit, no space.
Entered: 2.5A
